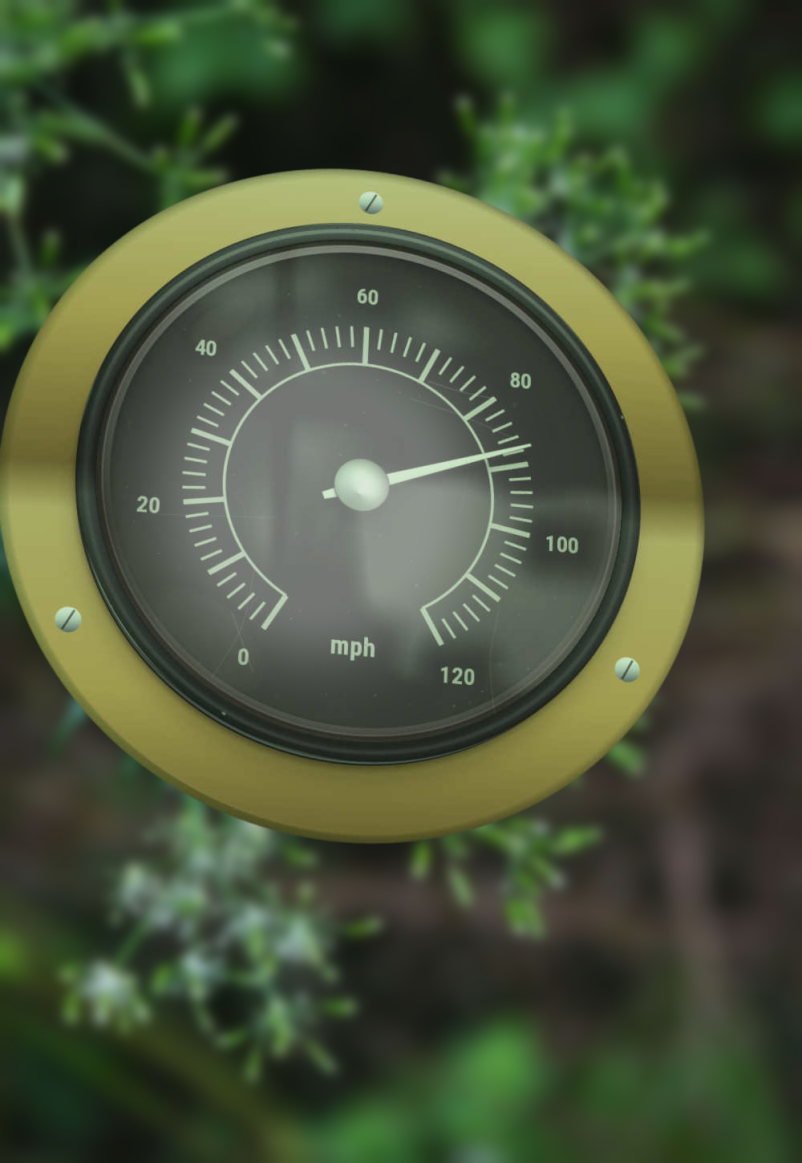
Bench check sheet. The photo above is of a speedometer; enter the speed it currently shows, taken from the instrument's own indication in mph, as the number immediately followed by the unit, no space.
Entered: 88mph
